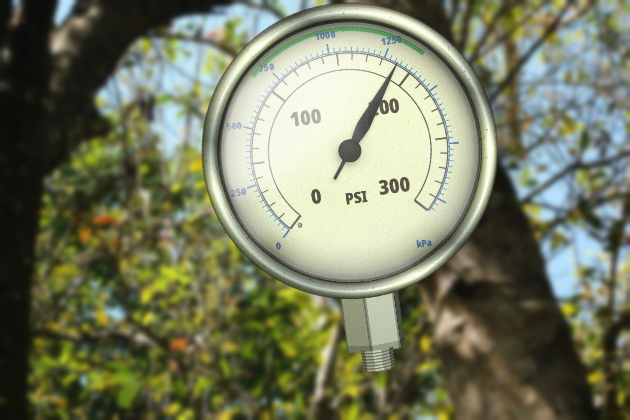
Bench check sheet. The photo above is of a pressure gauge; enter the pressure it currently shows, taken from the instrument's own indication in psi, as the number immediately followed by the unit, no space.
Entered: 190psi
